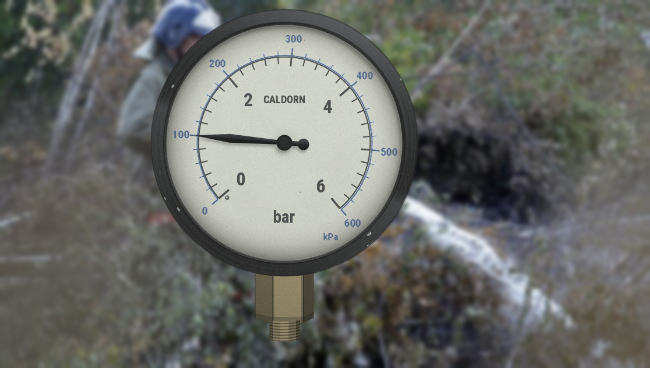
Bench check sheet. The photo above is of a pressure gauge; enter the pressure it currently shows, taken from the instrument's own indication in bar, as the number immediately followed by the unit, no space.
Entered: 1bar
